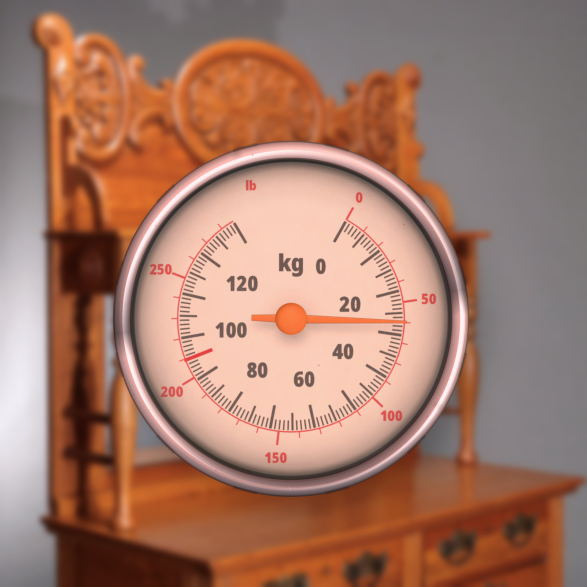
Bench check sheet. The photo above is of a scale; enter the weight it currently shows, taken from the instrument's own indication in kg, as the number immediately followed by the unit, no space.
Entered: 27kg
